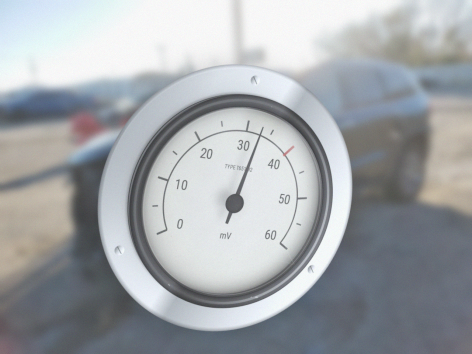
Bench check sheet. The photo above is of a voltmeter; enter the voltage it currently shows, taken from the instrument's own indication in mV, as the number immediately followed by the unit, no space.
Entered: 32.5mV
